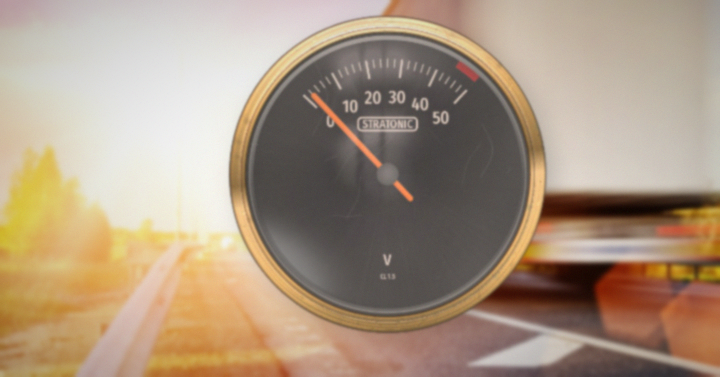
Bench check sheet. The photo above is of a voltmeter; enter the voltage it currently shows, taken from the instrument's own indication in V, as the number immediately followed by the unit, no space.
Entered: 2V
